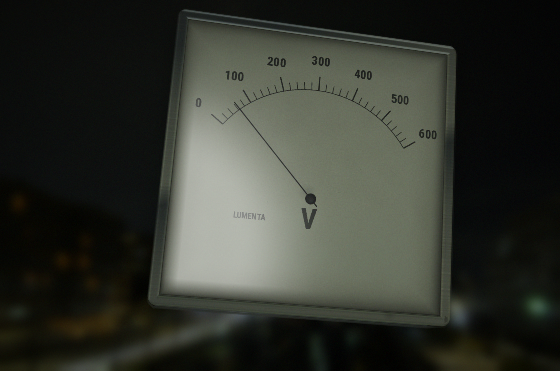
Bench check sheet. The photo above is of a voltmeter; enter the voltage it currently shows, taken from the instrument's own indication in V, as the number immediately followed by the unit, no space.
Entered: 60V
